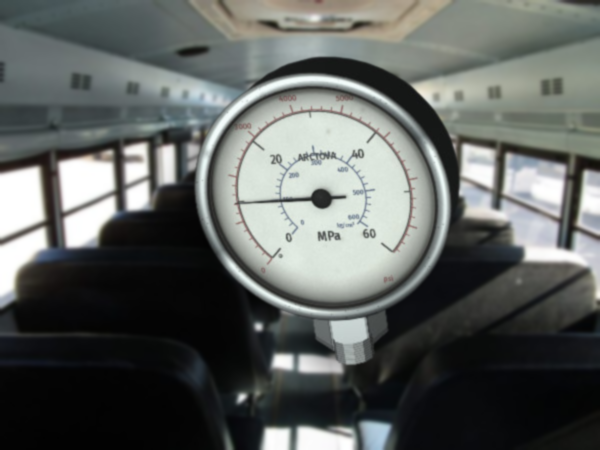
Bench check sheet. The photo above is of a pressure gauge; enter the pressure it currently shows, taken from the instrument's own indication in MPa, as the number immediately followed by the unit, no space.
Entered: 10MPa
